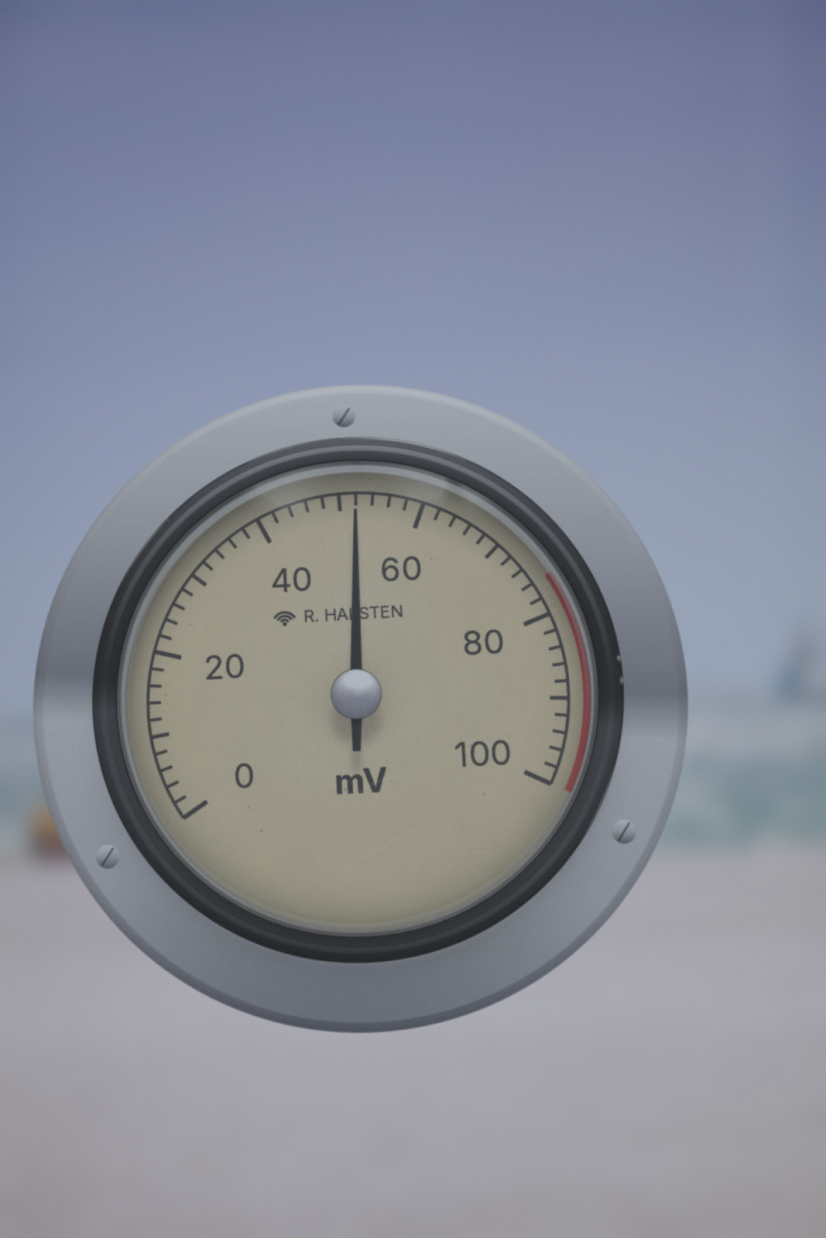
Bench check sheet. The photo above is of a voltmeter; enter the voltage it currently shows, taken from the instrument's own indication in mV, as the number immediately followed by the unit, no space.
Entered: 52mV
